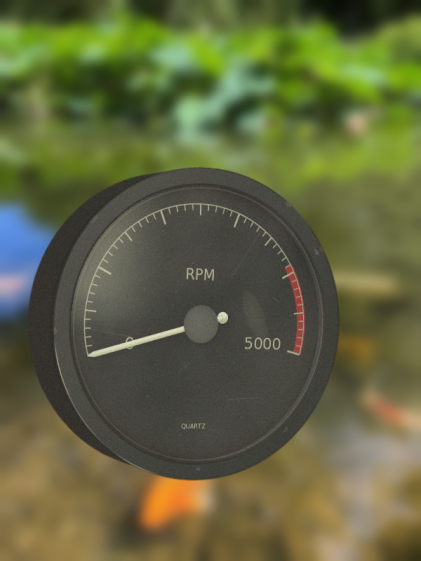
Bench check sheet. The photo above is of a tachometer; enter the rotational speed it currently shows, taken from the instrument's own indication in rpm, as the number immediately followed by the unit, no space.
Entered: 0rpm
